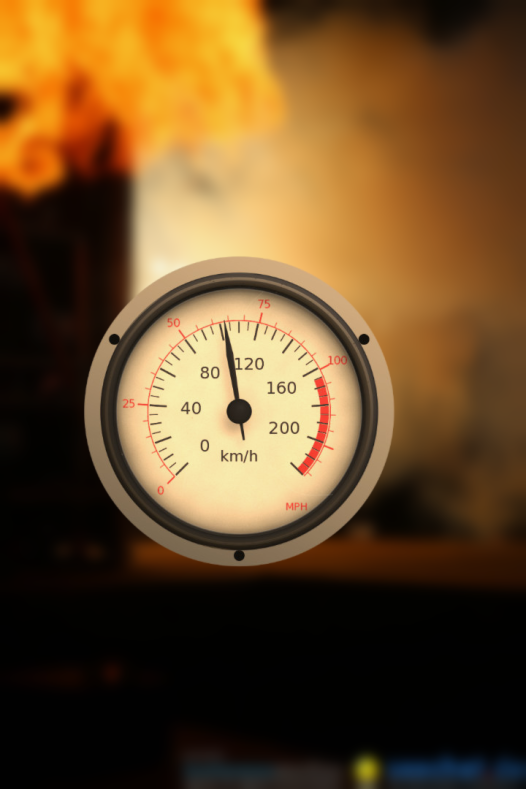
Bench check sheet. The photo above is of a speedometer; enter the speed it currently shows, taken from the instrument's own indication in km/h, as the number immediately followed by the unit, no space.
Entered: 102.5km/h
